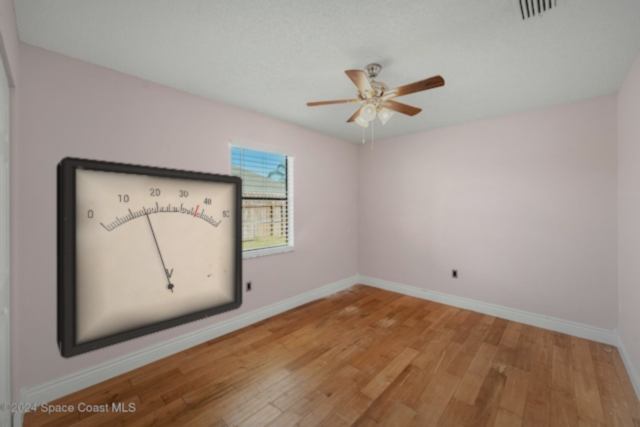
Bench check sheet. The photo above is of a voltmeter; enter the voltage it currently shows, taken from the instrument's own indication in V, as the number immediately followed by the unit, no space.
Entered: 15V
